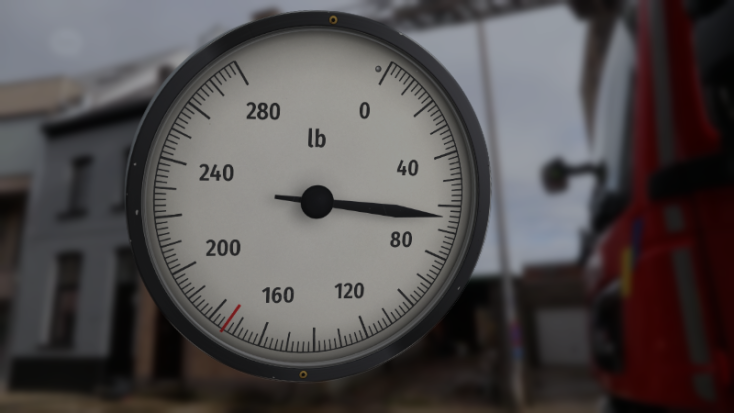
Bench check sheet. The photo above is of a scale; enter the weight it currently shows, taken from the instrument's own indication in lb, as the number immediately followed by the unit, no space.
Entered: 64lb
